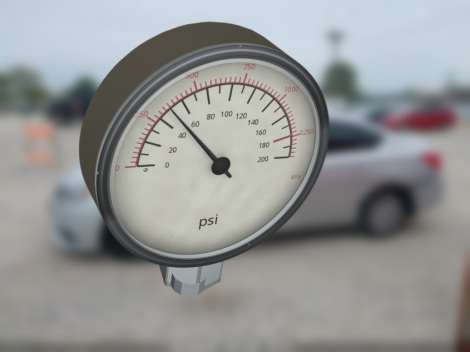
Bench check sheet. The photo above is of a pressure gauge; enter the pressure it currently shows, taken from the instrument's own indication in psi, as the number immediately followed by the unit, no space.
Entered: 50psi
